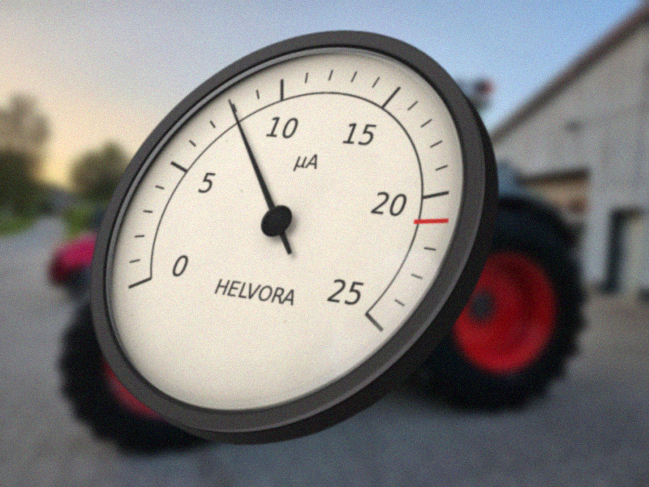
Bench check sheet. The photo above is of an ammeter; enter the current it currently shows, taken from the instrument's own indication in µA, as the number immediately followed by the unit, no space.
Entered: 8µA
